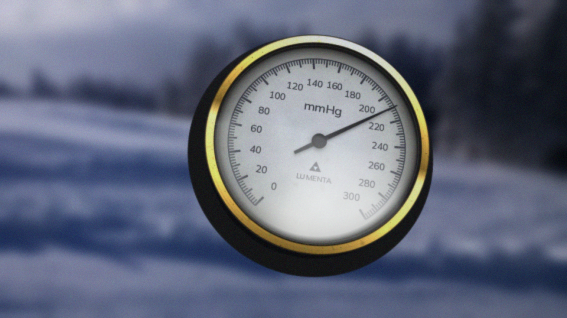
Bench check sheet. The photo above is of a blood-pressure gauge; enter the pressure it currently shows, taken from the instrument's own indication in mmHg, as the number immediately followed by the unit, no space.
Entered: 210mmHg
